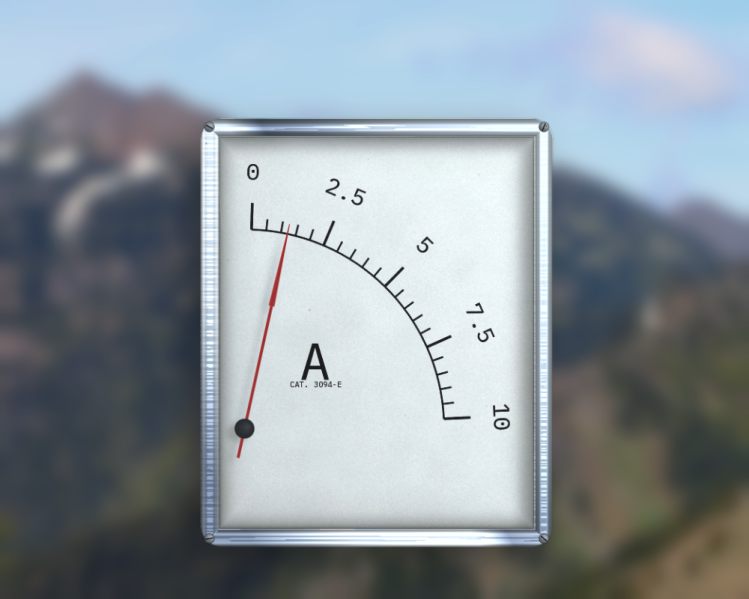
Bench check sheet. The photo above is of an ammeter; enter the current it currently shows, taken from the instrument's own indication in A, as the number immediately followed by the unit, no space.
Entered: 1.25A
